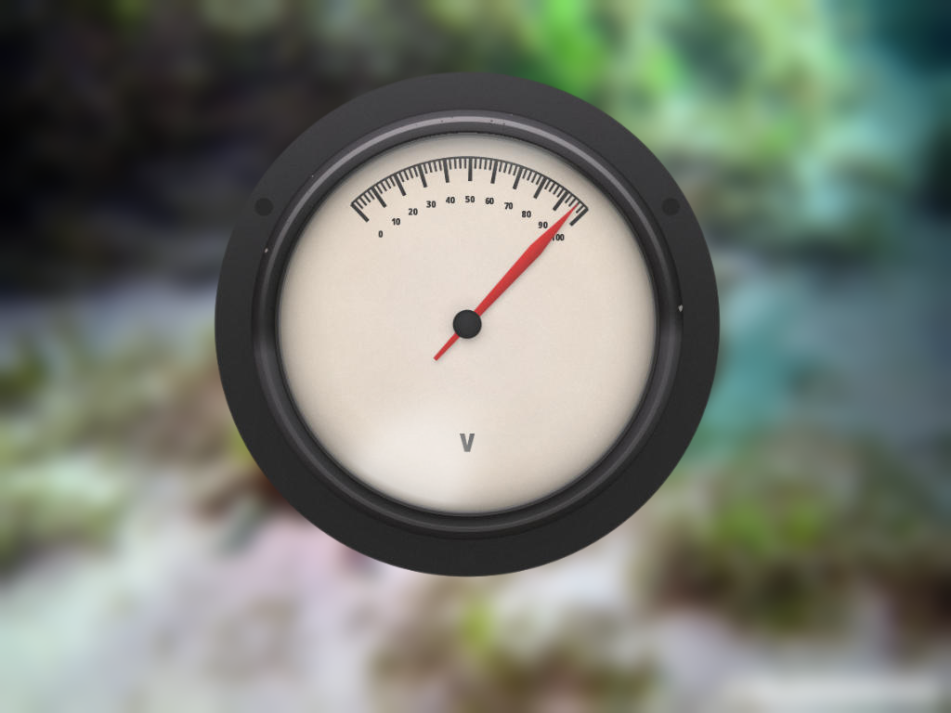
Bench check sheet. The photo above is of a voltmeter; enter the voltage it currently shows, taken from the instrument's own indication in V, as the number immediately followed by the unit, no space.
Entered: 96V
